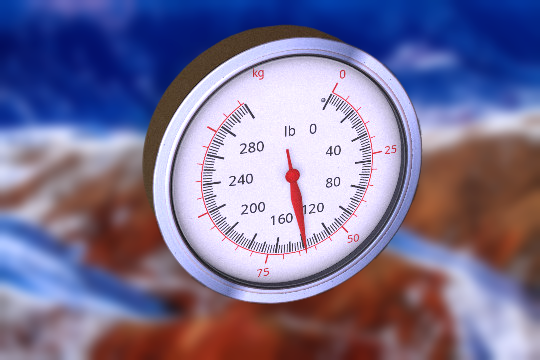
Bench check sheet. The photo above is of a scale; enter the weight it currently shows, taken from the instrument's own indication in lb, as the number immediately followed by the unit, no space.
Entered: 140lb
